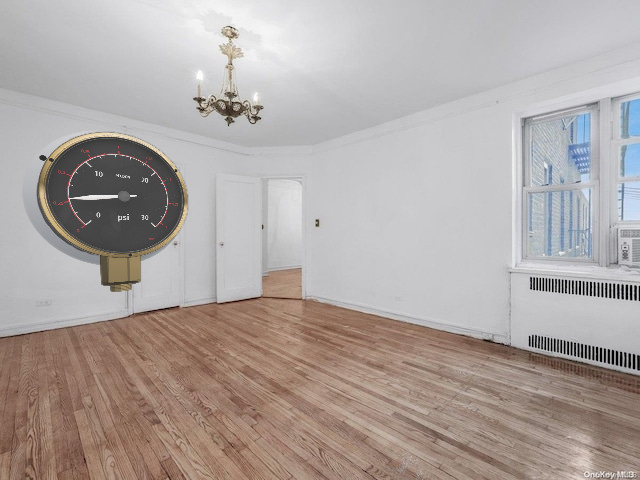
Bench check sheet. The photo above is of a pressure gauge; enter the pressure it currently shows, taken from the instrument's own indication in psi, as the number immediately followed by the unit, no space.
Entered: 4psi
